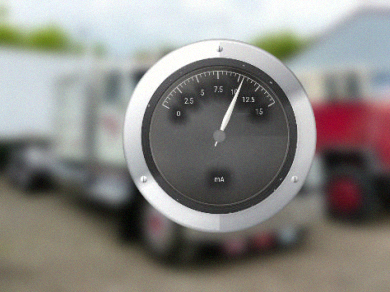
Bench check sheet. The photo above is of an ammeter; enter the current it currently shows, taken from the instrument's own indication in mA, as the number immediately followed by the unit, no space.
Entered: 10.5mA
